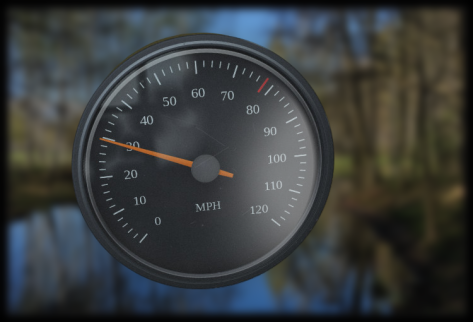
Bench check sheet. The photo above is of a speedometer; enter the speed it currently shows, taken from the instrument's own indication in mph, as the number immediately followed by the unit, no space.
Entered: 30mph
